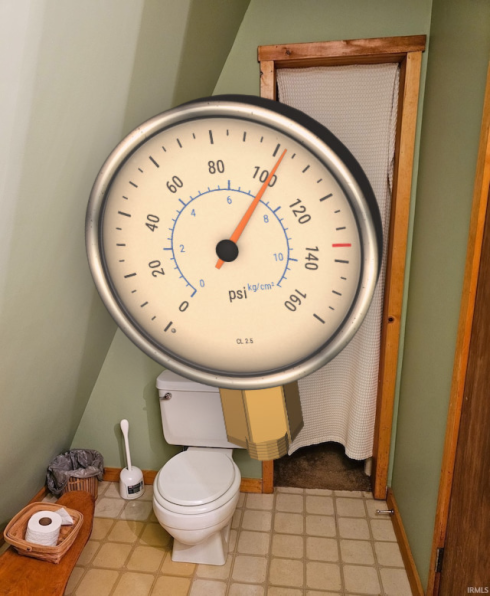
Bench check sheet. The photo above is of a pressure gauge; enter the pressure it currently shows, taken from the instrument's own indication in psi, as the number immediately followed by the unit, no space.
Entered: 102.5psi
